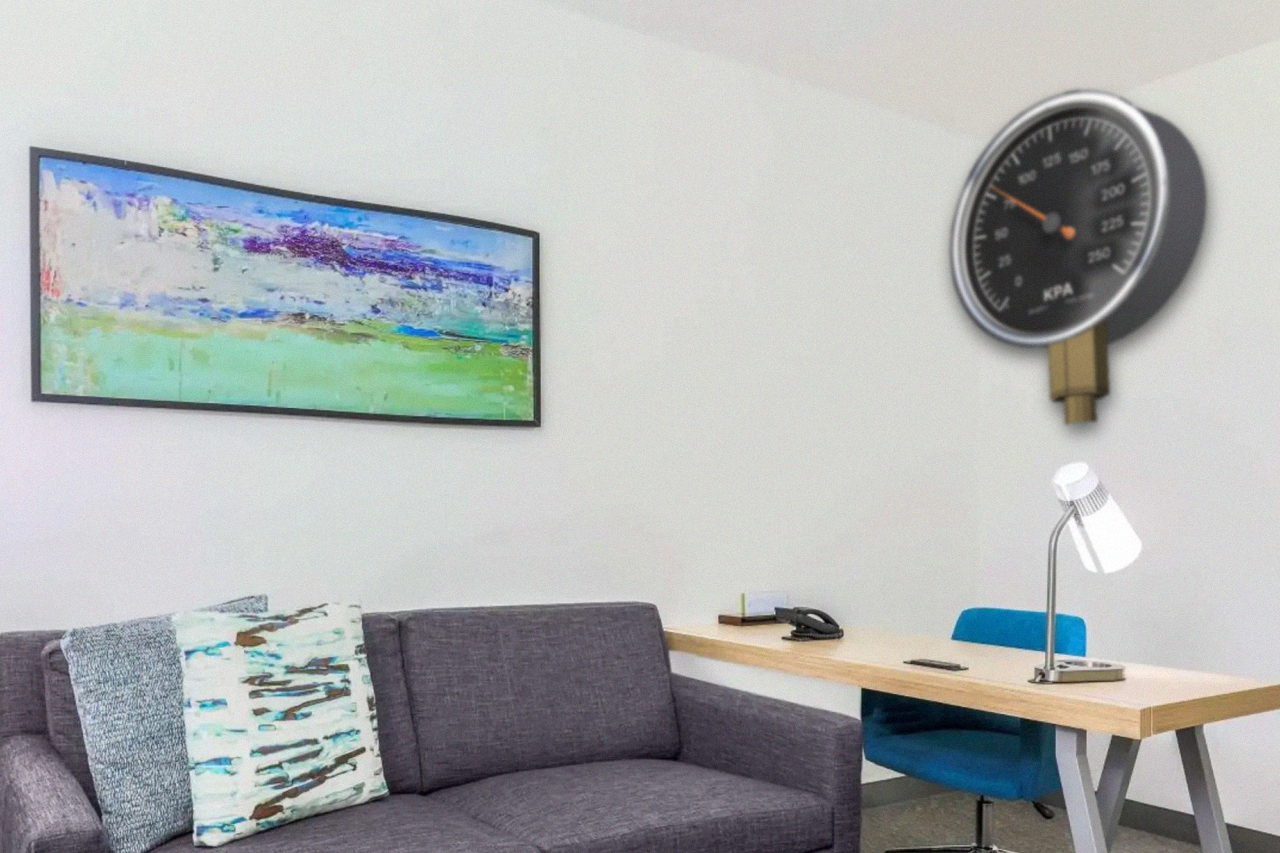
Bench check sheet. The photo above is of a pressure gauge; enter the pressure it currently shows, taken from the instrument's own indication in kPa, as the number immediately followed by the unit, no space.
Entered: 80kPa
